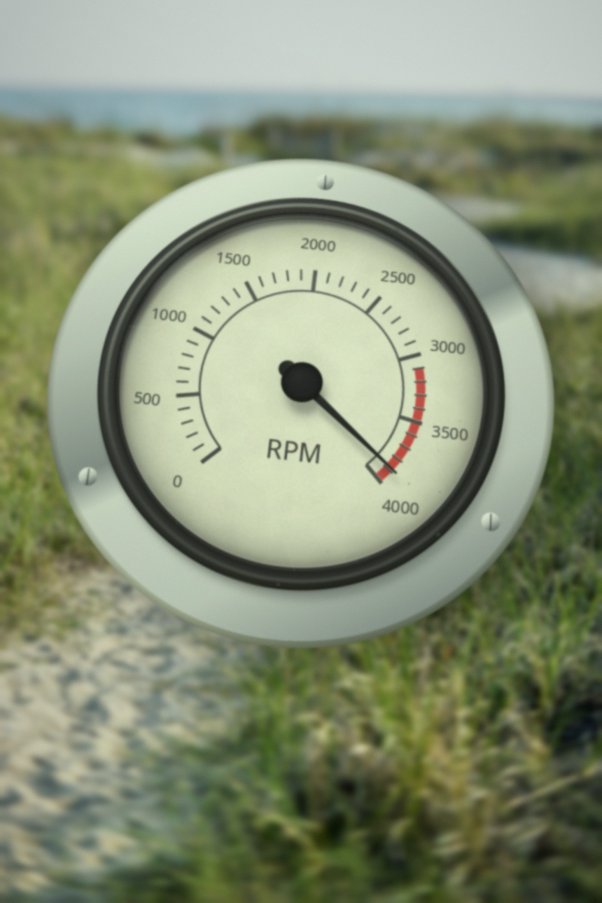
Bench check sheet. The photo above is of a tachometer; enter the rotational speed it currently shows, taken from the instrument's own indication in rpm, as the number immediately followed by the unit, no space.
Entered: 3900rpm
